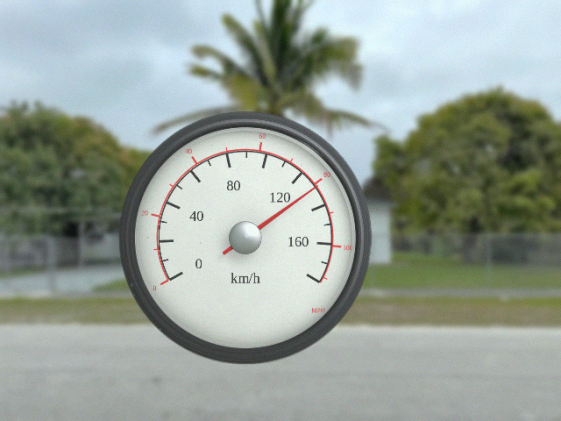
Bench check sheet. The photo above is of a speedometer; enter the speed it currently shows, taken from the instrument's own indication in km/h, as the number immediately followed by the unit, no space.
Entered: 130km/h
